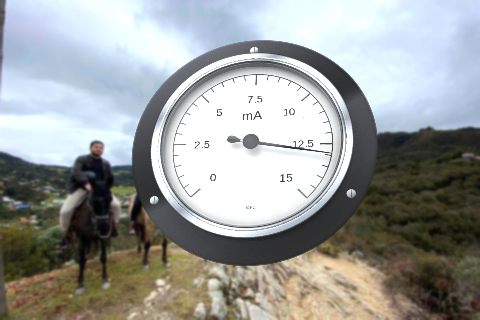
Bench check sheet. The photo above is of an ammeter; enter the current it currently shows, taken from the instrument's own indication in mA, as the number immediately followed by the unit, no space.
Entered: 13mA
